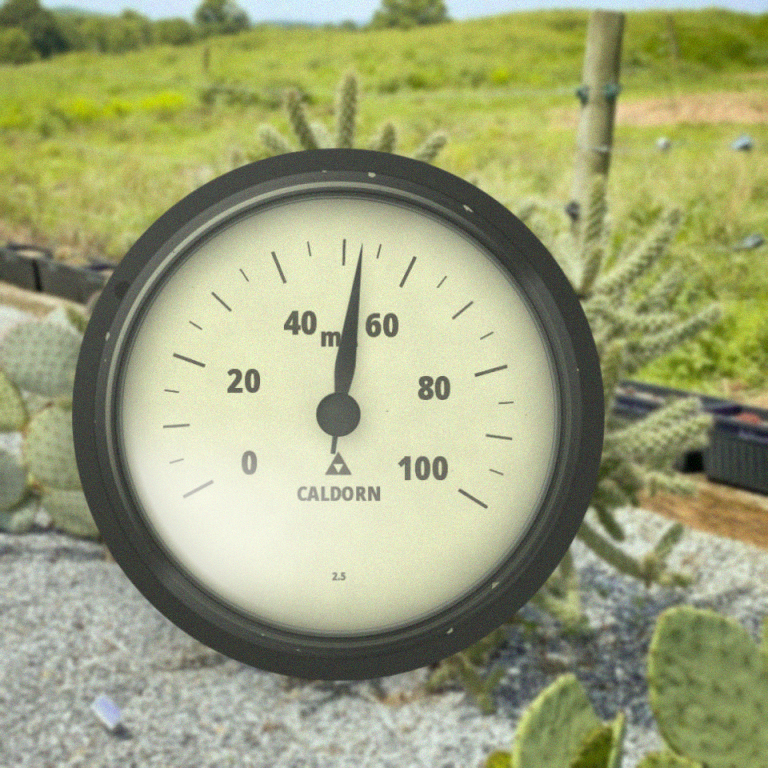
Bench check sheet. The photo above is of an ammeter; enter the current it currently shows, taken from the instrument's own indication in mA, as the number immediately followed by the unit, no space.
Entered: 52.5mA
